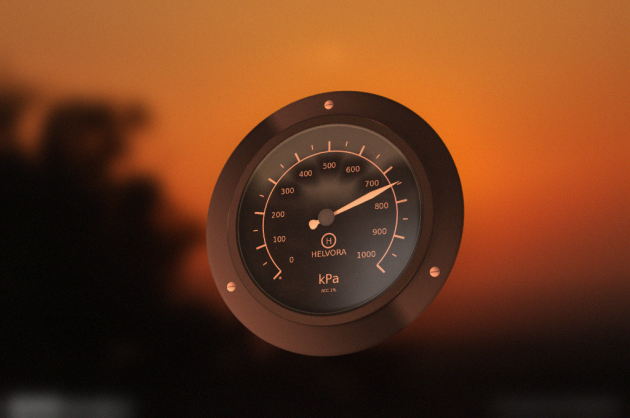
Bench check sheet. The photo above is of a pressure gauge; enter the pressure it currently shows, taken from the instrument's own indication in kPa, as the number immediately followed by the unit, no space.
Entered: 750kPa
